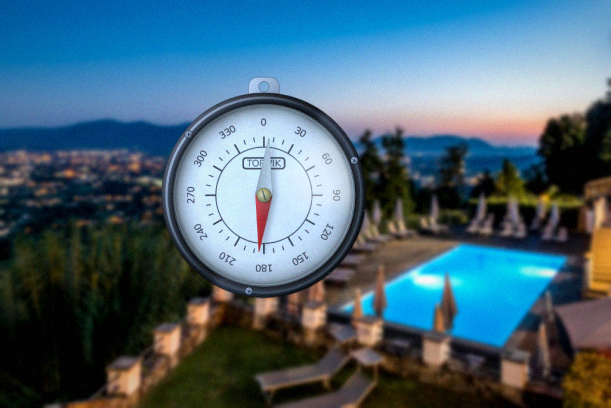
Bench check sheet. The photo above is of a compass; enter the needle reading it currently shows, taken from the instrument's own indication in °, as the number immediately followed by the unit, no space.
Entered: 185°
